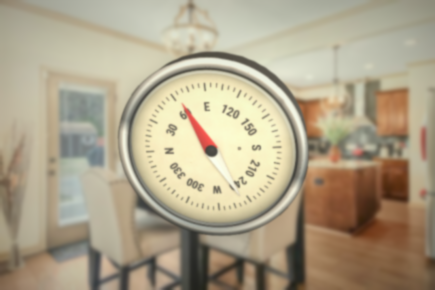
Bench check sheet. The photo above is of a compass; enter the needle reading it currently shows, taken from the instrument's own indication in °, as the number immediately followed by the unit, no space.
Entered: 65°
